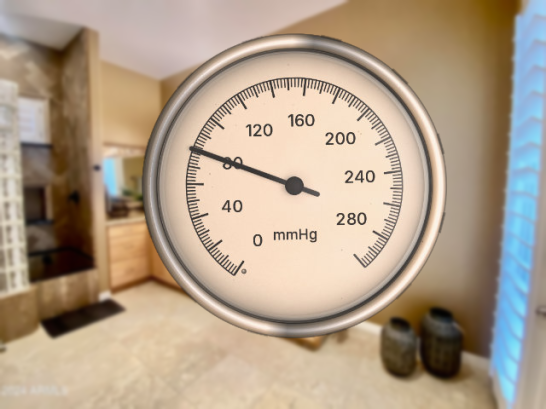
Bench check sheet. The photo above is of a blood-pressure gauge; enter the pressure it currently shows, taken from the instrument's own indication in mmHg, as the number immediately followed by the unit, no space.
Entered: 80mmHg
